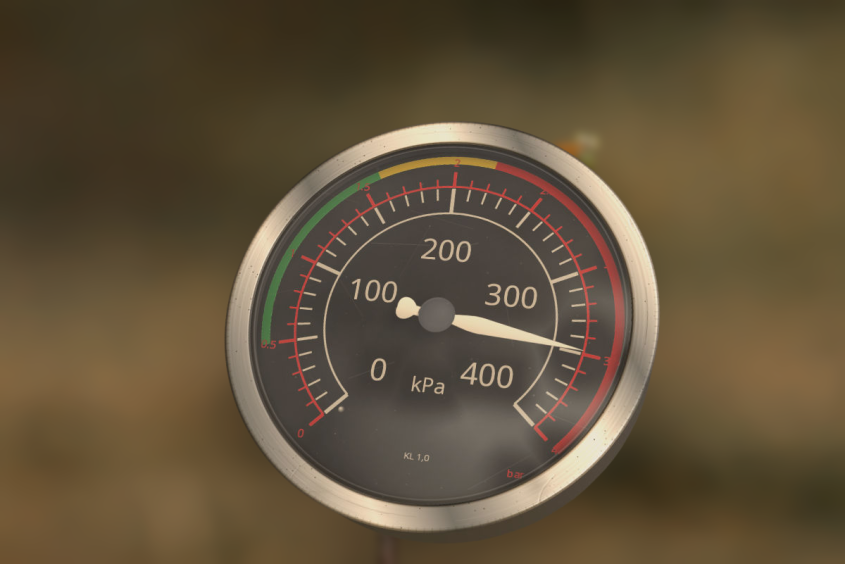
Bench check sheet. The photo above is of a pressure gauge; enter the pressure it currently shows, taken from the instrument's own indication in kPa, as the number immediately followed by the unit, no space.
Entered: 350kPa
